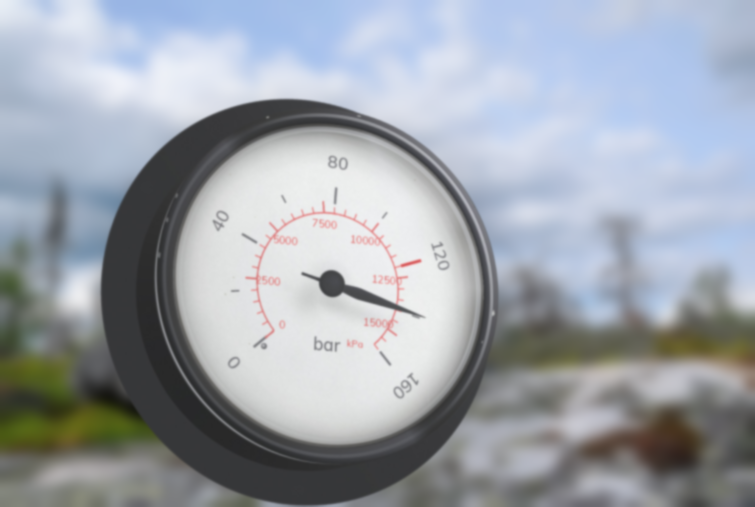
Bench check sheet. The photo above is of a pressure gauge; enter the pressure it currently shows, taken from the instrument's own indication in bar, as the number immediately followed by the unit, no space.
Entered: 140bar
